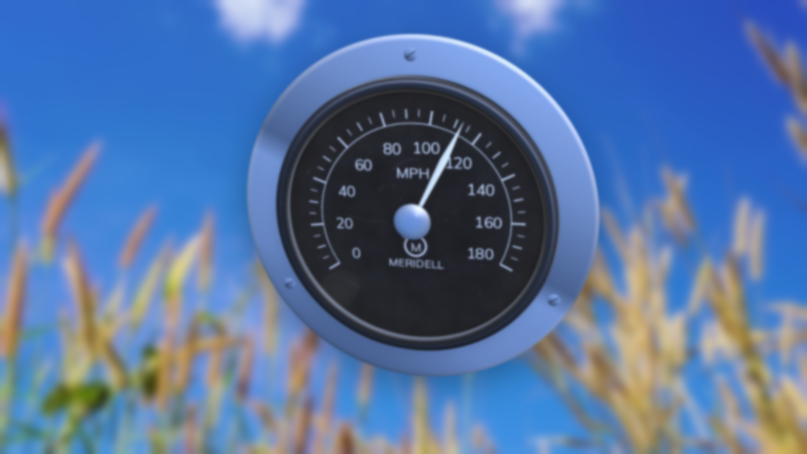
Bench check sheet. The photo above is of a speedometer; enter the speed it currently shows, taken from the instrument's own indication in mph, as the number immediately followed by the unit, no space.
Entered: 112.5mph
